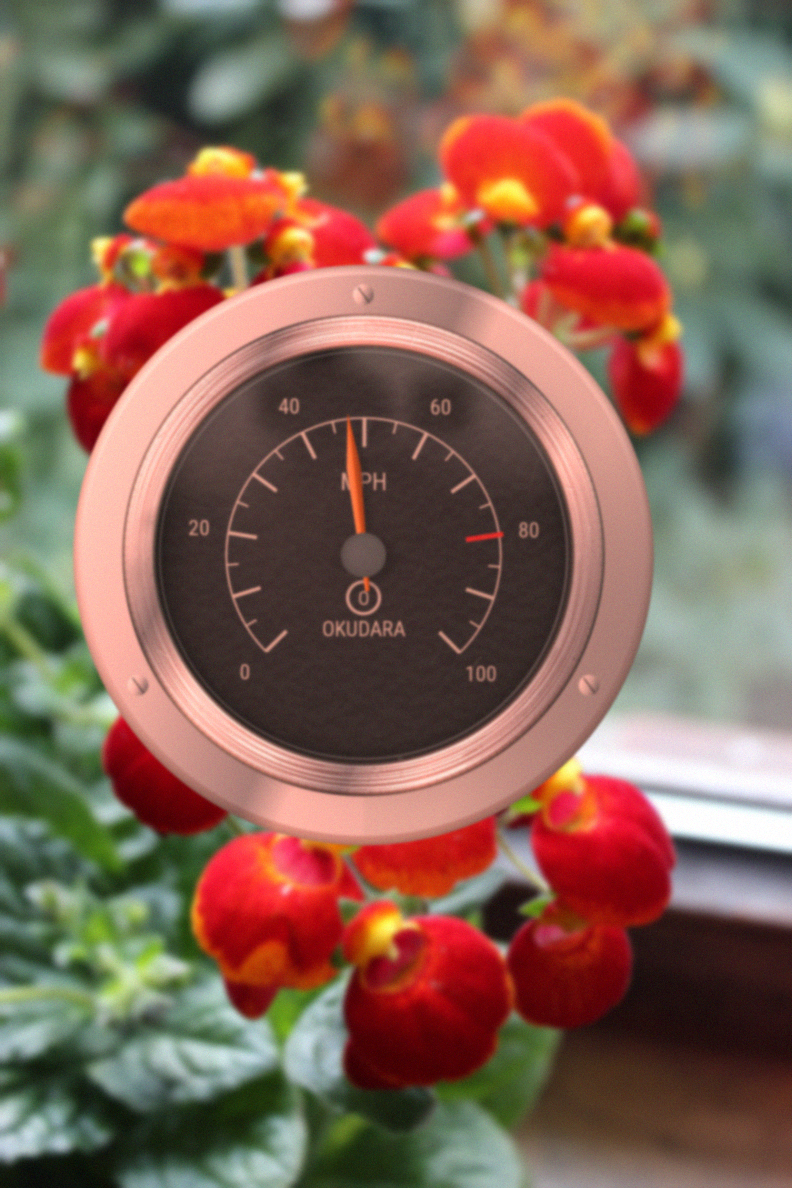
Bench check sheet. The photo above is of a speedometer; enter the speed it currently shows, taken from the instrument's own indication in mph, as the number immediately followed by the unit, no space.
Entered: 47.5mph
